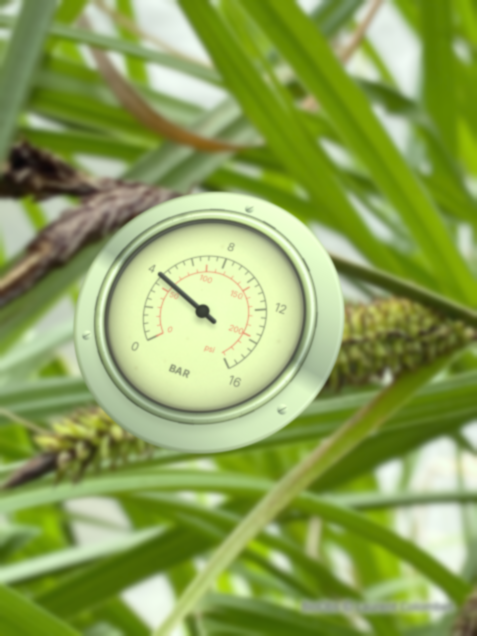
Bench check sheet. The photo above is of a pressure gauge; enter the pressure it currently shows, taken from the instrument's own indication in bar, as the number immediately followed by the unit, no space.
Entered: 4bar
